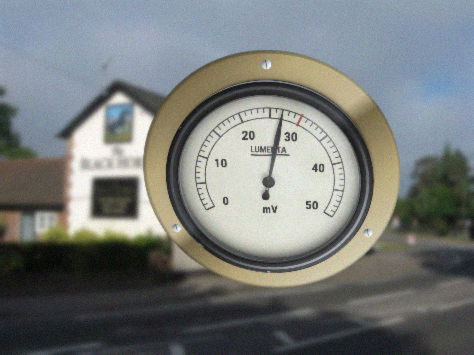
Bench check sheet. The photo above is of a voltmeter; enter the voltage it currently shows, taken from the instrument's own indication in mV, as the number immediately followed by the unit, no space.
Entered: 27mV
